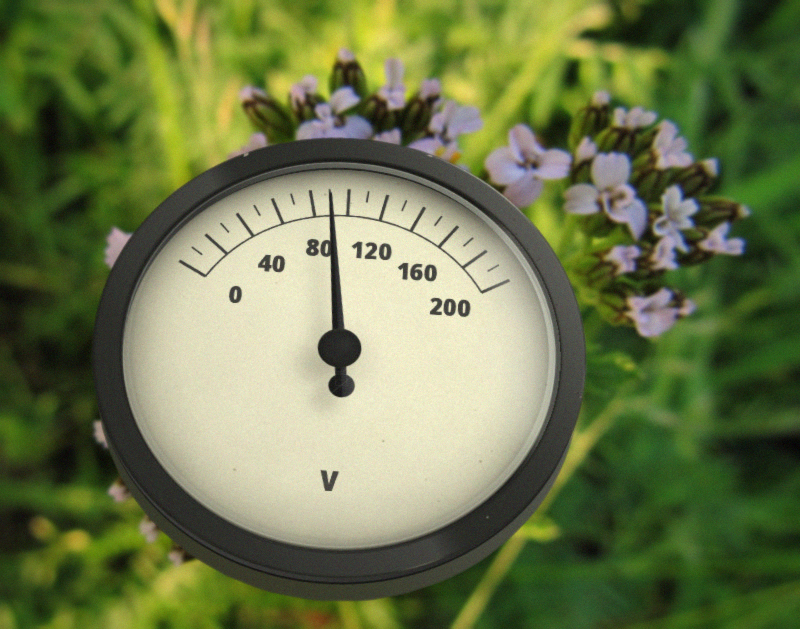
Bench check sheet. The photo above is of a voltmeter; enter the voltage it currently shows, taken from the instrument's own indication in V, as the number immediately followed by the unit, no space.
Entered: 90V
